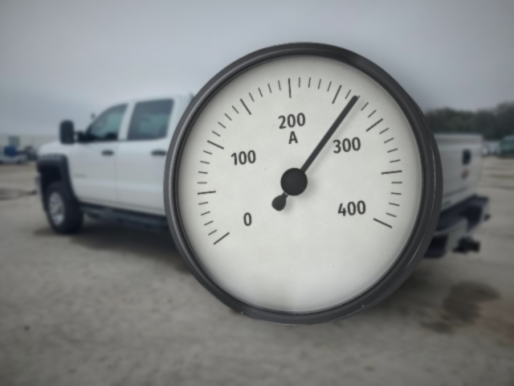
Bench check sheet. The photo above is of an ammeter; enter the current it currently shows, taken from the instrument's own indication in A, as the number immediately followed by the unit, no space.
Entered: 270A
